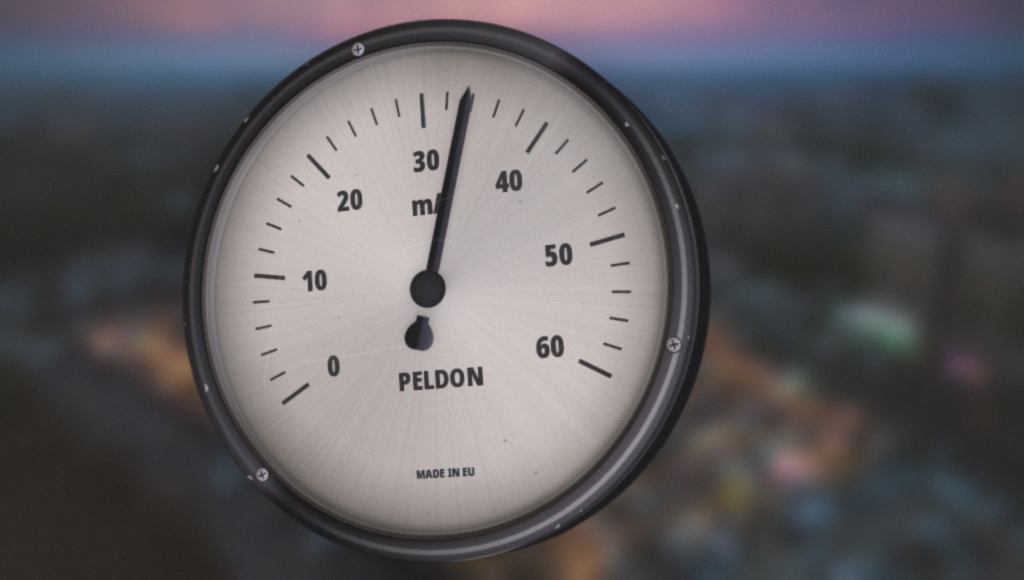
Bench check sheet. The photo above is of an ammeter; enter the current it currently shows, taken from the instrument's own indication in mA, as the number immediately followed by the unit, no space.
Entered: 34mA
